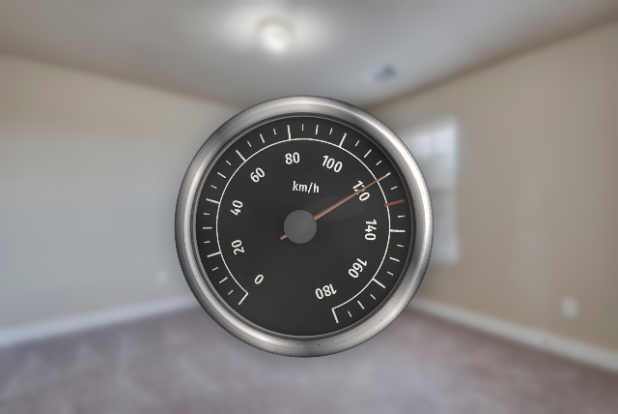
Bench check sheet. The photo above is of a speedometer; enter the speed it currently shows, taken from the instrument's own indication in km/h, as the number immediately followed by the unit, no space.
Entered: 120km/h
